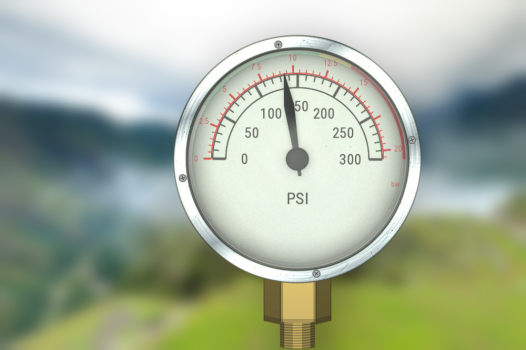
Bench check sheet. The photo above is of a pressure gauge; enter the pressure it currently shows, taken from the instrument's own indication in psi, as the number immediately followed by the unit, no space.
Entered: 135psi
